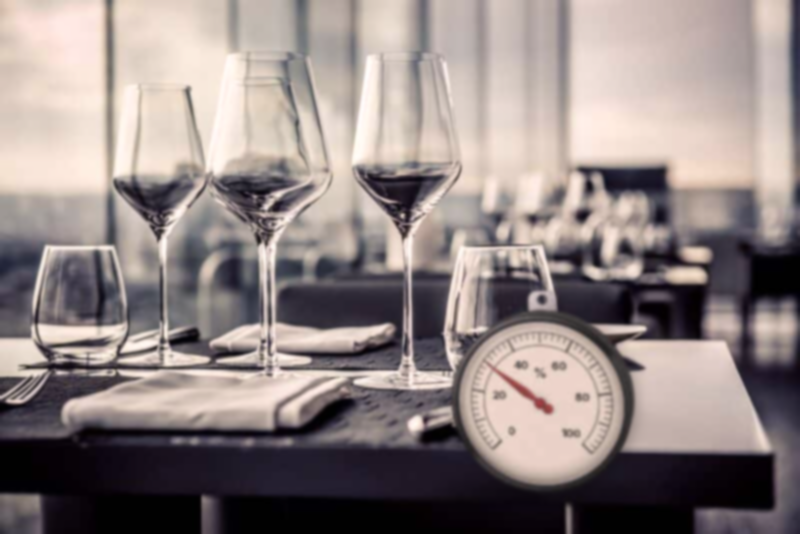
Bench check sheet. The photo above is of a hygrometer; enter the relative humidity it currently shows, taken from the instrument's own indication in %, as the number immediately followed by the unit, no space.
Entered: 30%
